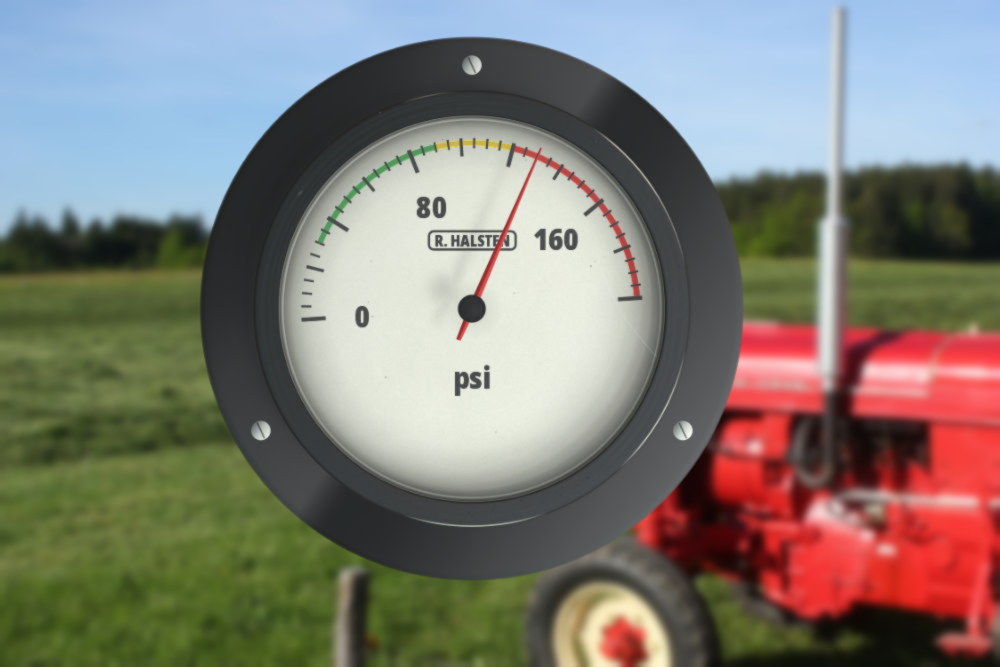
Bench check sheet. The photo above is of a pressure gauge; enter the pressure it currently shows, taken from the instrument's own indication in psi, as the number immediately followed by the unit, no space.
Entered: 130psi
